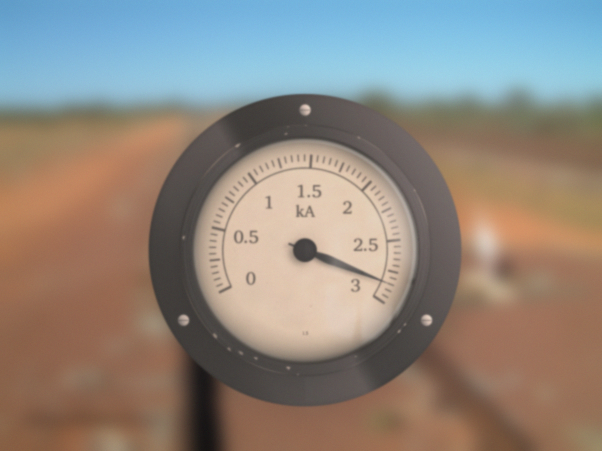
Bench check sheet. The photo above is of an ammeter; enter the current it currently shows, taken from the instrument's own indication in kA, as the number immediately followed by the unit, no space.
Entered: 2.85kA
